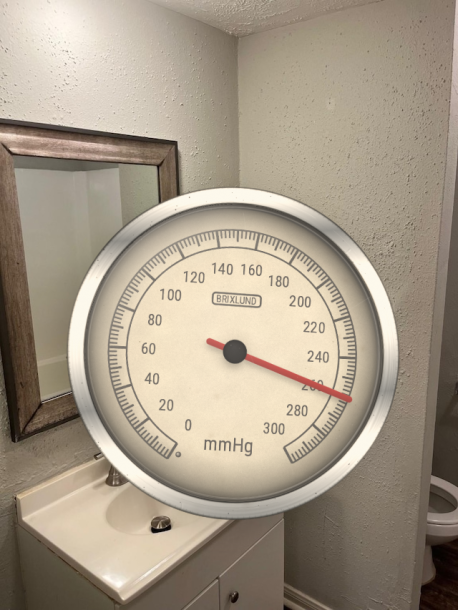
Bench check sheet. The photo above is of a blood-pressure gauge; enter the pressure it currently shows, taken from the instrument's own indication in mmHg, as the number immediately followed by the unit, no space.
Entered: 260mmHg
